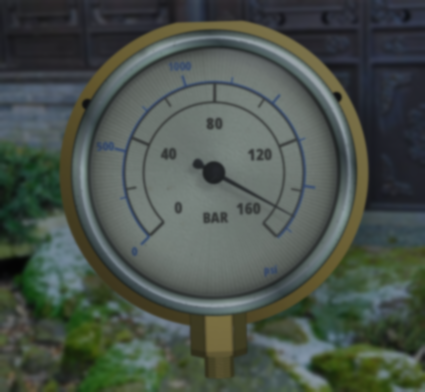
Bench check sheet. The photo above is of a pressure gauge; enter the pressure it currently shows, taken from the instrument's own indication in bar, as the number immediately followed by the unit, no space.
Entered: 150bar
